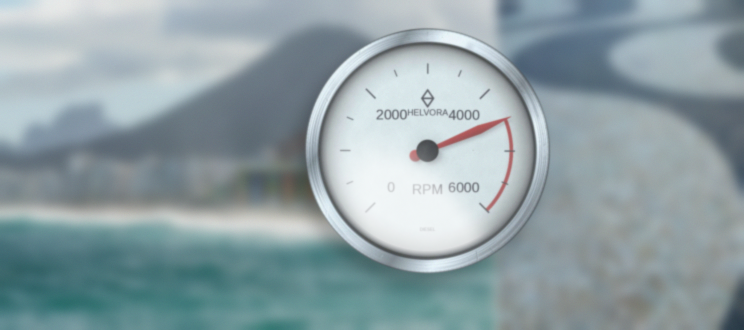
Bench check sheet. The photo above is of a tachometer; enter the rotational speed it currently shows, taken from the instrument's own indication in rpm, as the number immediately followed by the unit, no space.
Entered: 4500rpm
